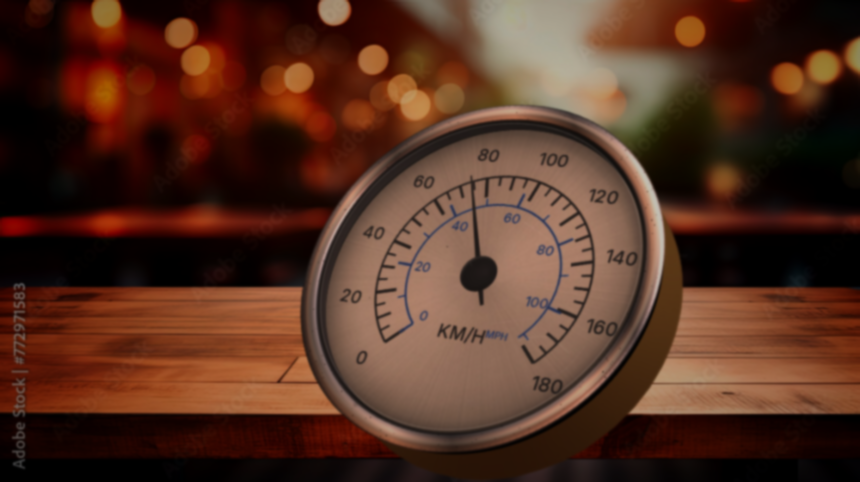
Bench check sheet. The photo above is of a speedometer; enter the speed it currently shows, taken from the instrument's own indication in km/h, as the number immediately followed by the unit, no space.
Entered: 75km/h
